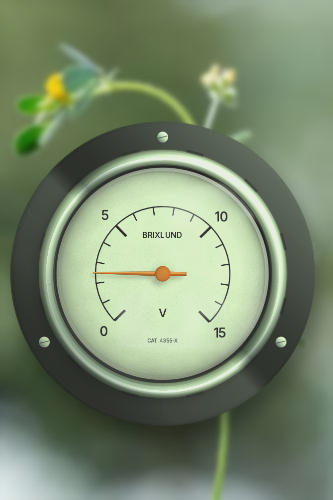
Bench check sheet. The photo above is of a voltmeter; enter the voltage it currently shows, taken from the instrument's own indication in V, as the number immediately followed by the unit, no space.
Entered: 2.5V
